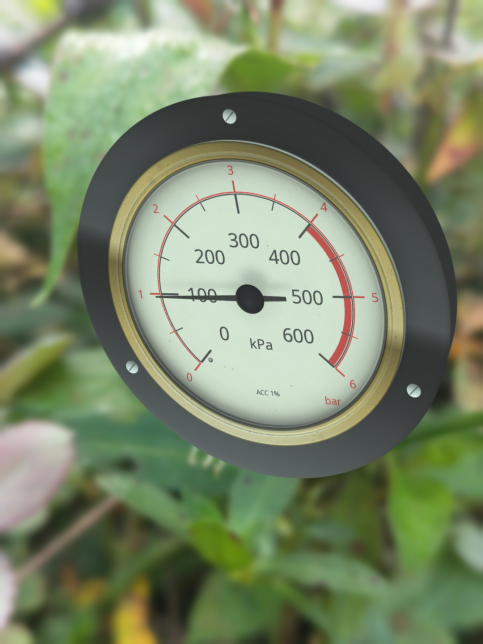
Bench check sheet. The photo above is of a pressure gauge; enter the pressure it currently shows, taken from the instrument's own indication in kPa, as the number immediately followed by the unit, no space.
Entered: 100kPa
